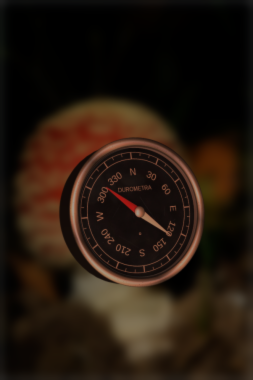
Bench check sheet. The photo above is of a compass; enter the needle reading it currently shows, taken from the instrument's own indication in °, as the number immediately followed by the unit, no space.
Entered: 310°
